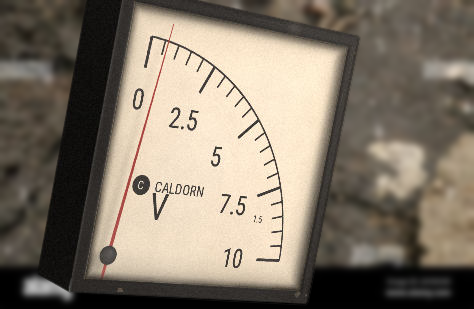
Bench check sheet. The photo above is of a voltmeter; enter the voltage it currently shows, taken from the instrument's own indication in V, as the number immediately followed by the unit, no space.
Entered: 0.5V
